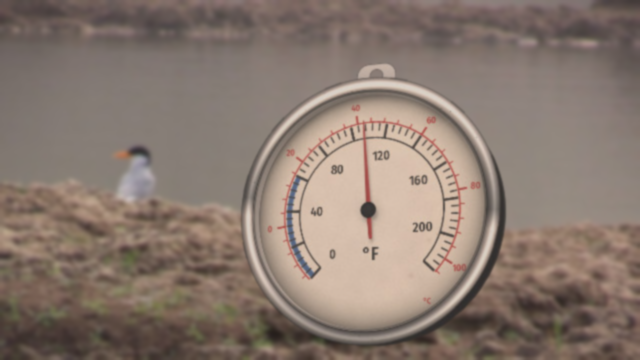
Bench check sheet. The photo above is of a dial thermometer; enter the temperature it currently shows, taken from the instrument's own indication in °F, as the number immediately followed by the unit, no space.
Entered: 108°F
